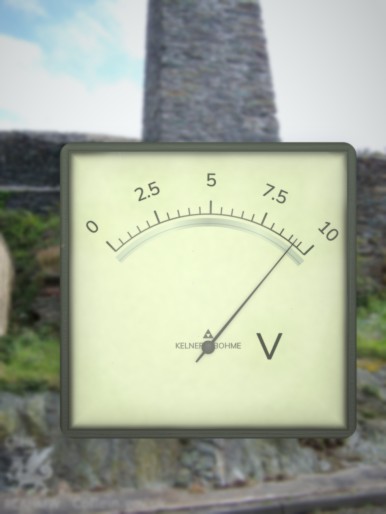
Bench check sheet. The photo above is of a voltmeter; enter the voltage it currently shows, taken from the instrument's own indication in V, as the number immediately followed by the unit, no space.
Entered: 9.25V
